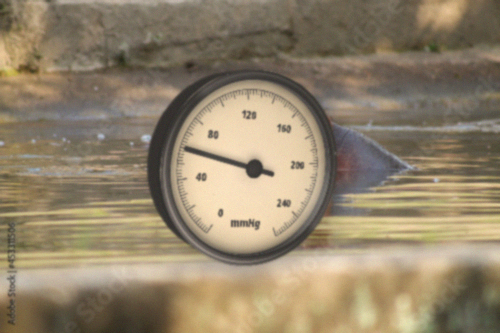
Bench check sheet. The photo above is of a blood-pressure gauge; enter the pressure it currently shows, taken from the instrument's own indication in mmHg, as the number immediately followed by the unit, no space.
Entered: 60mmHg
